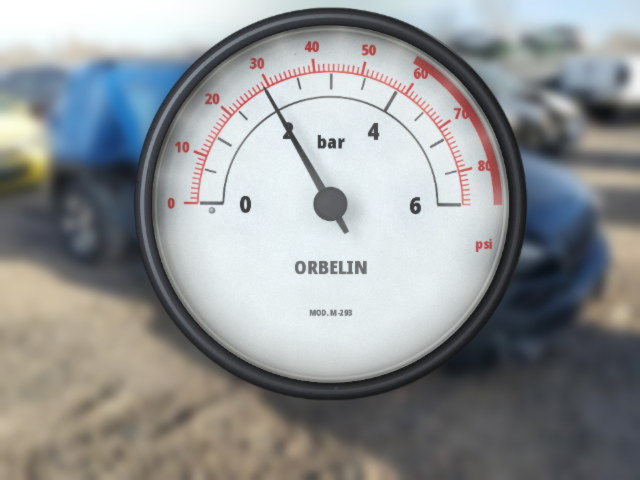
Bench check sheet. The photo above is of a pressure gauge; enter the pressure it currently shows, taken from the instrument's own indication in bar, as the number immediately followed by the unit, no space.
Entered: 2bar
